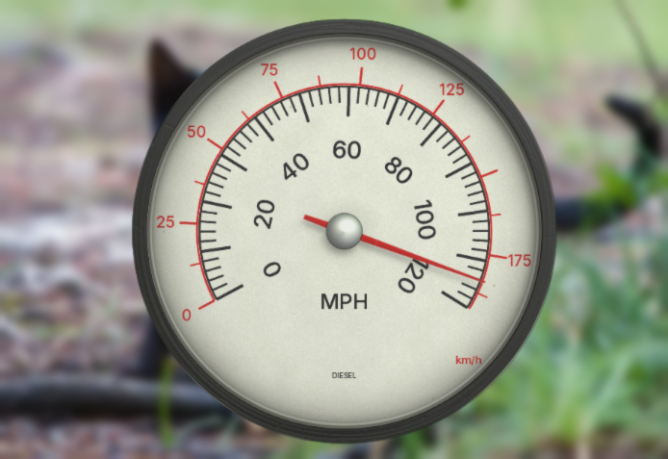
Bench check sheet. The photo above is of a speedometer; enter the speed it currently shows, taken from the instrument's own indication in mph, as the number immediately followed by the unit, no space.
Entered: 114mph
